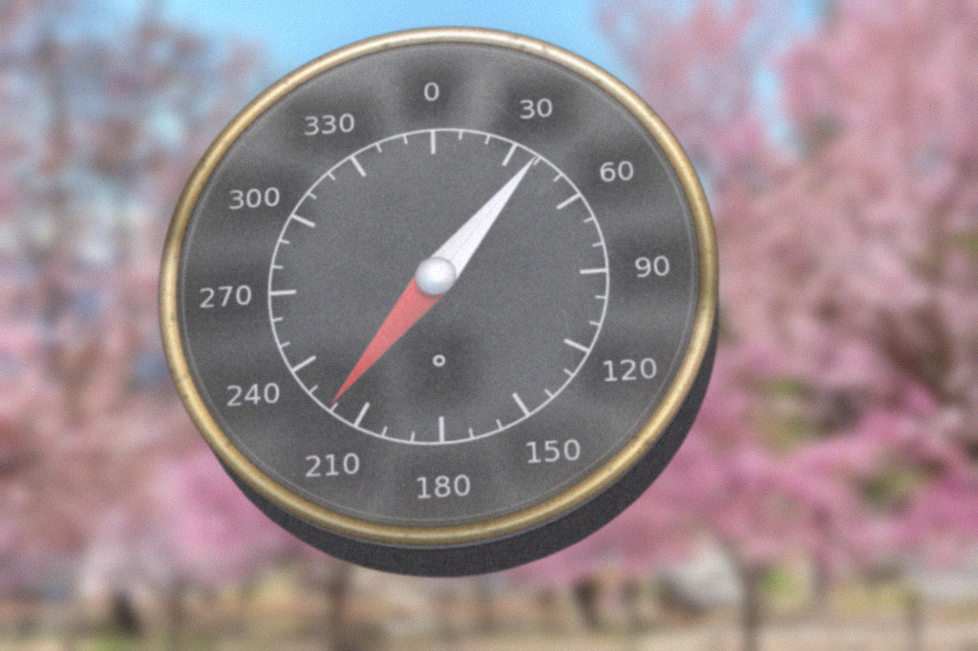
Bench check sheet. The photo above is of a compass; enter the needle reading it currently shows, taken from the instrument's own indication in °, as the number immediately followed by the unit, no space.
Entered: 220°
